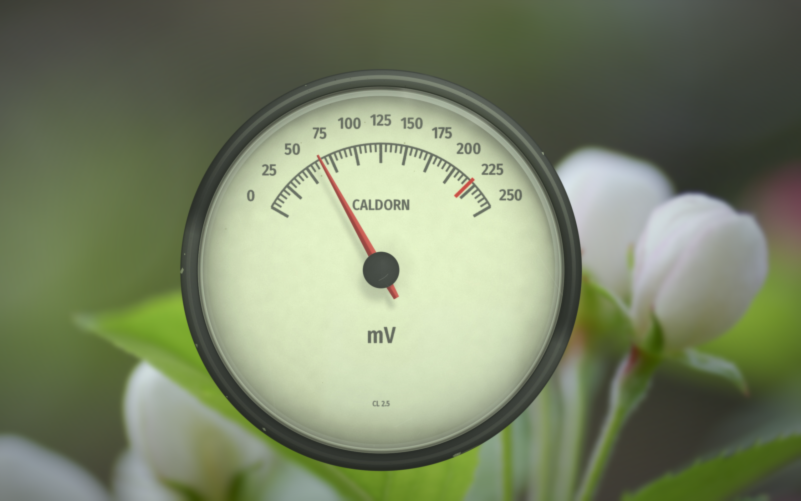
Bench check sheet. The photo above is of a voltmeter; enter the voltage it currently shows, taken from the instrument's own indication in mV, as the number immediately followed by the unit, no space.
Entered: 65mV
